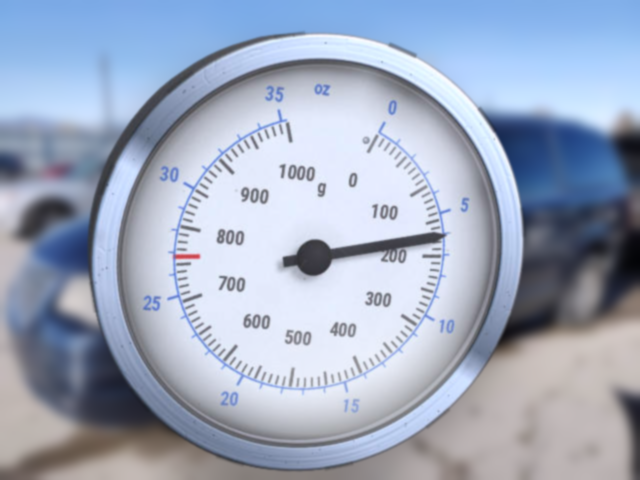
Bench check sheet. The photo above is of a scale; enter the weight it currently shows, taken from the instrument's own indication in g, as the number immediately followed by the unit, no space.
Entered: 170g
